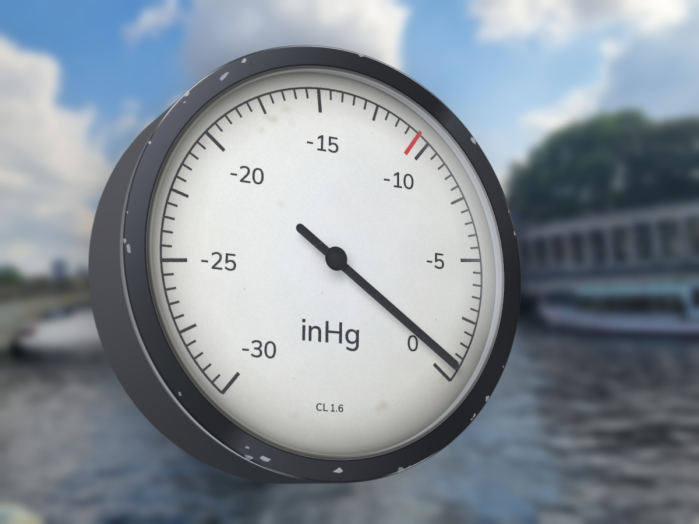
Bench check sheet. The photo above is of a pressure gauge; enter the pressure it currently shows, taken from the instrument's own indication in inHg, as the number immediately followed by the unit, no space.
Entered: -0.5inHg
